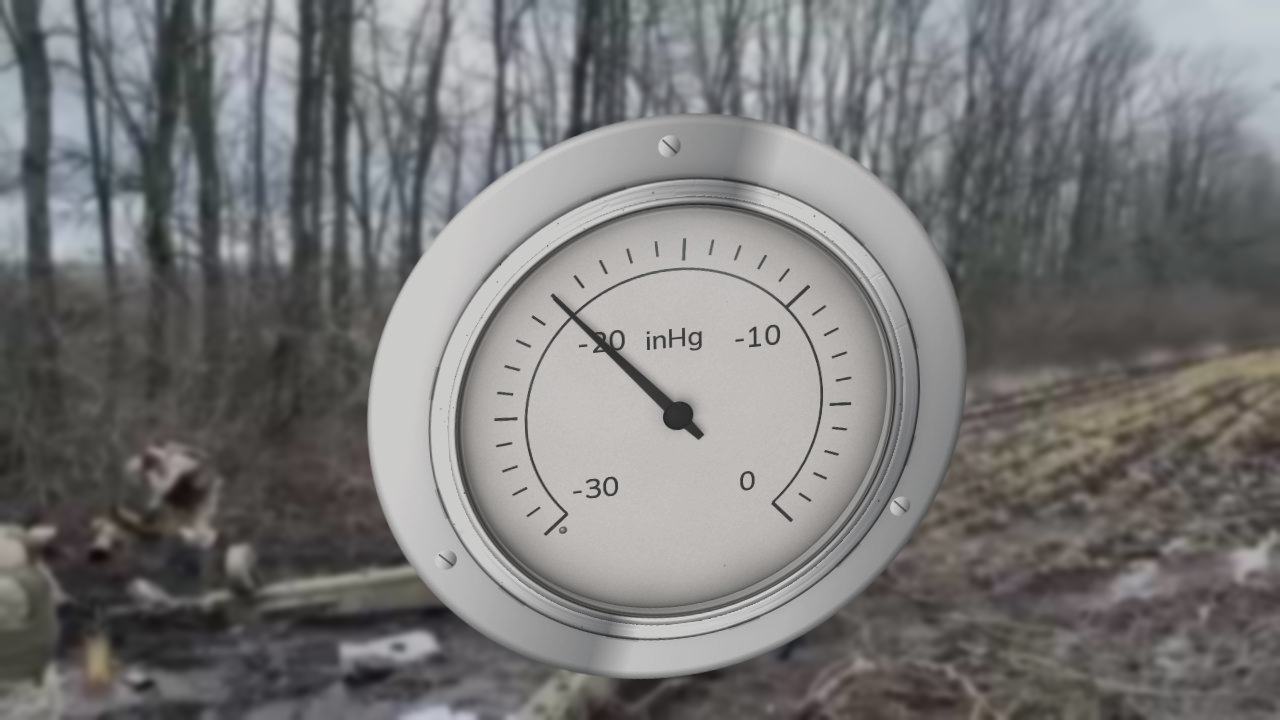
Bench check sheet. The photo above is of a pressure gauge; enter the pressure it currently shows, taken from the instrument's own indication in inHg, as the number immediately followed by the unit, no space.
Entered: -20inHg
